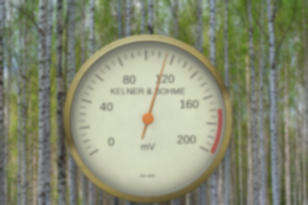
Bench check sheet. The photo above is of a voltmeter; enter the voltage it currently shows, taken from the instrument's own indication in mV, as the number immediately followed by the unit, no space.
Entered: 115mV
